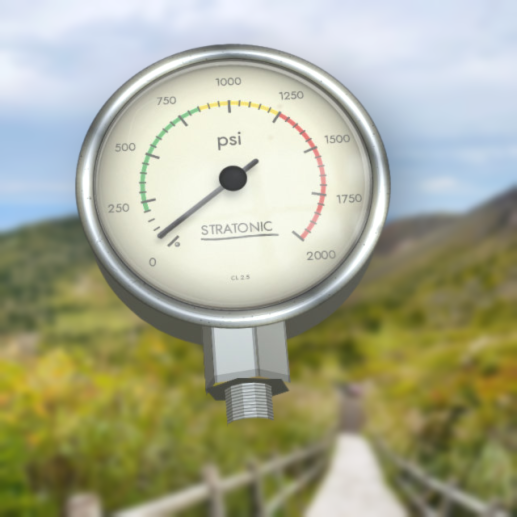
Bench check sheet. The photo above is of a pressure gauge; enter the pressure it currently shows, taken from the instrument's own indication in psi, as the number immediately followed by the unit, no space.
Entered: 50psi
